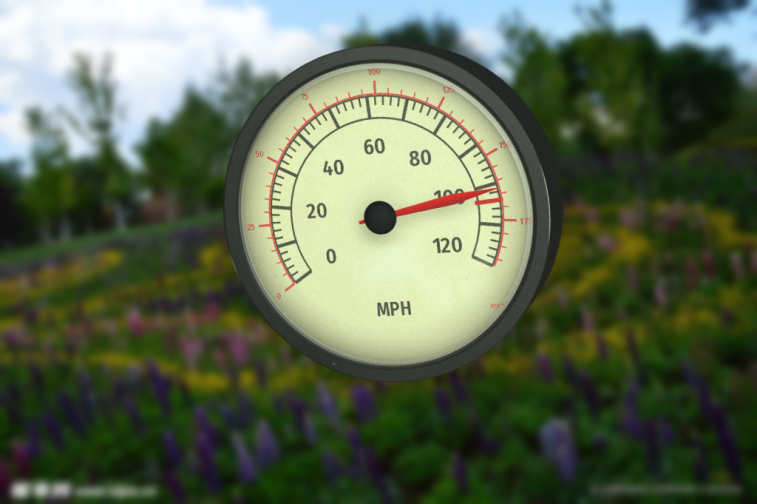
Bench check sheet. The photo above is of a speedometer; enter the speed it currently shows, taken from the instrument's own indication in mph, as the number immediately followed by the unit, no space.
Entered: 101mph
